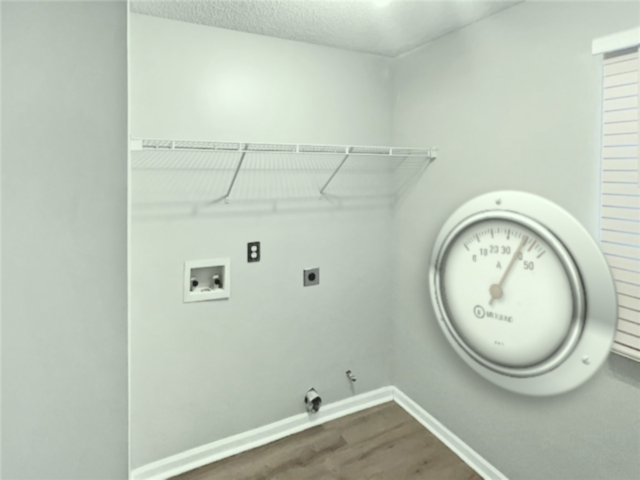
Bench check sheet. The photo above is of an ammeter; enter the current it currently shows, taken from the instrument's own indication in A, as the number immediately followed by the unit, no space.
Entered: 40A
